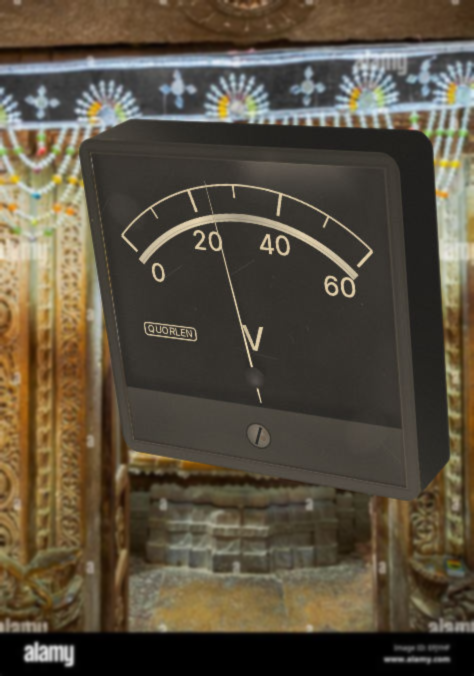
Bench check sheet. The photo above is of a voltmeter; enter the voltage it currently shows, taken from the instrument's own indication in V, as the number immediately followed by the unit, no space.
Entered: 25V
